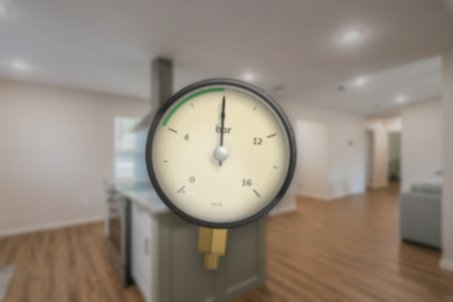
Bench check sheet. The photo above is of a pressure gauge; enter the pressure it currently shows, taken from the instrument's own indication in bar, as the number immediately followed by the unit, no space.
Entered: 8bar
